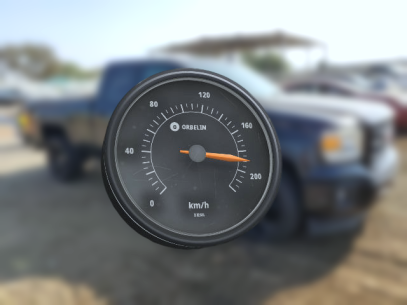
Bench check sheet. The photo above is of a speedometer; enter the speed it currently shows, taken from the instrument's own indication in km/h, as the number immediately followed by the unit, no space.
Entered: 190km/h
